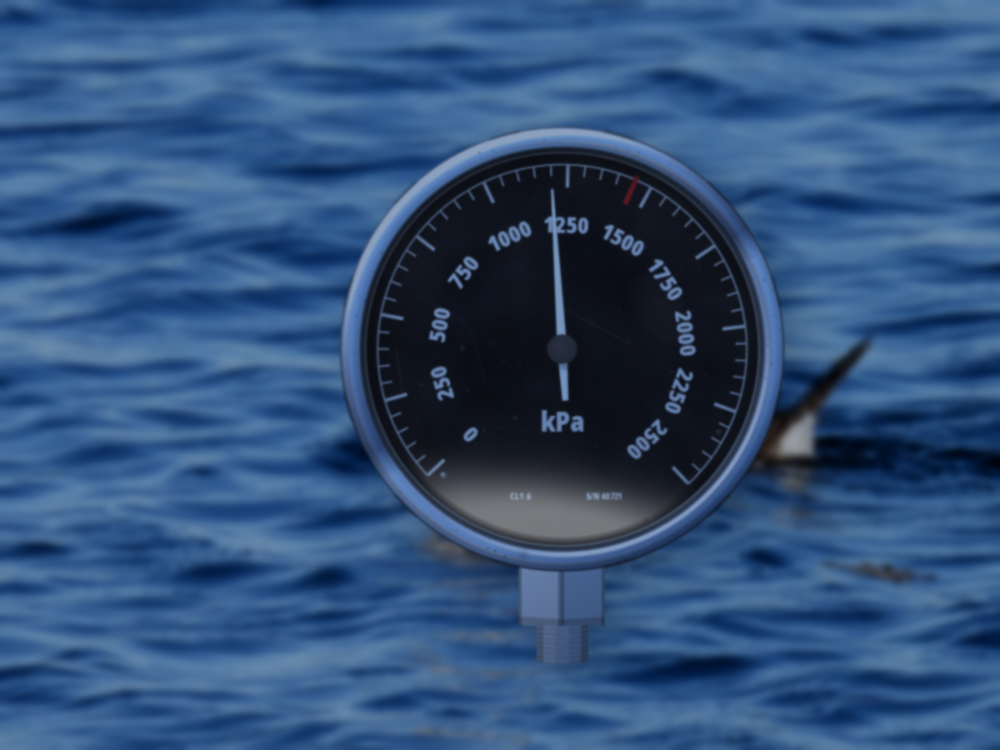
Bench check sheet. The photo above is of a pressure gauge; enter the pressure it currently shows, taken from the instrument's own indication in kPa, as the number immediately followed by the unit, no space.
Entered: 1200kPa
